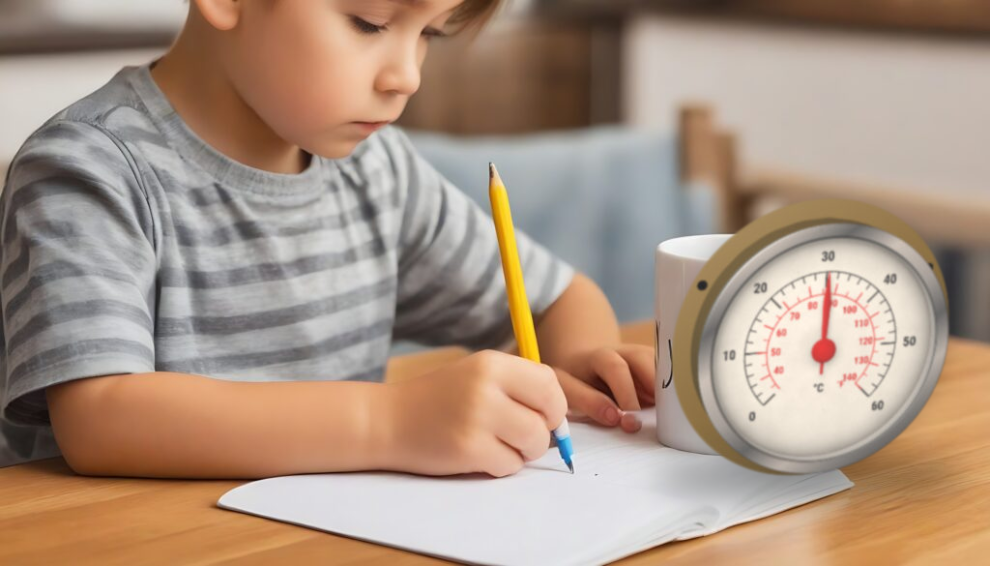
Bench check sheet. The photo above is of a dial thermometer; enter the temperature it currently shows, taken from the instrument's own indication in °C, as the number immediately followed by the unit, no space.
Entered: 30°C
